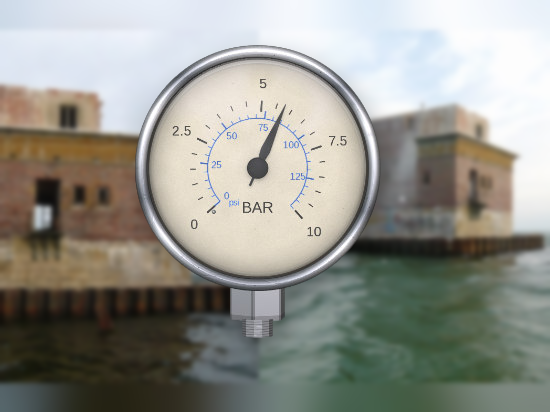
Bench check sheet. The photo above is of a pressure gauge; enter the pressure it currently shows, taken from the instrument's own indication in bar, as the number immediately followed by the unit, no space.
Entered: 5.75bar
